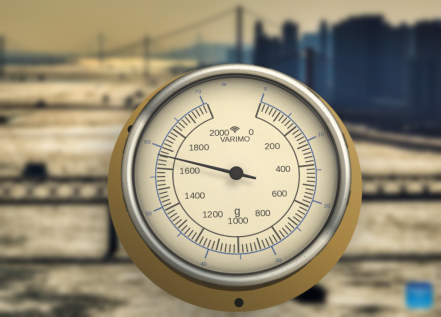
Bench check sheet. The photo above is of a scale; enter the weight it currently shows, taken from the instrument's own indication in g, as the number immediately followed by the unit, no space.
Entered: 1660g
